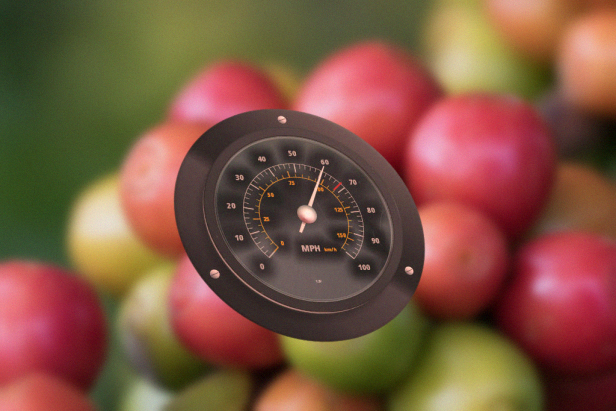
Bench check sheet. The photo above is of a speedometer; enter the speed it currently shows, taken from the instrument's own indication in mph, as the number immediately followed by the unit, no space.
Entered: 60mph
